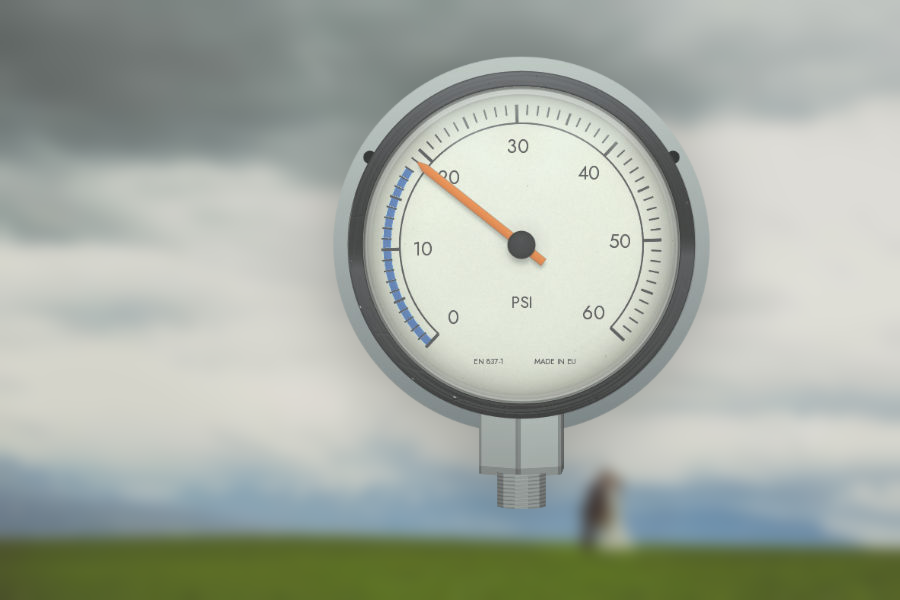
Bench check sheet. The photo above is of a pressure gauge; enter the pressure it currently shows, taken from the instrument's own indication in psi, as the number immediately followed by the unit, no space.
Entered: 19psi
